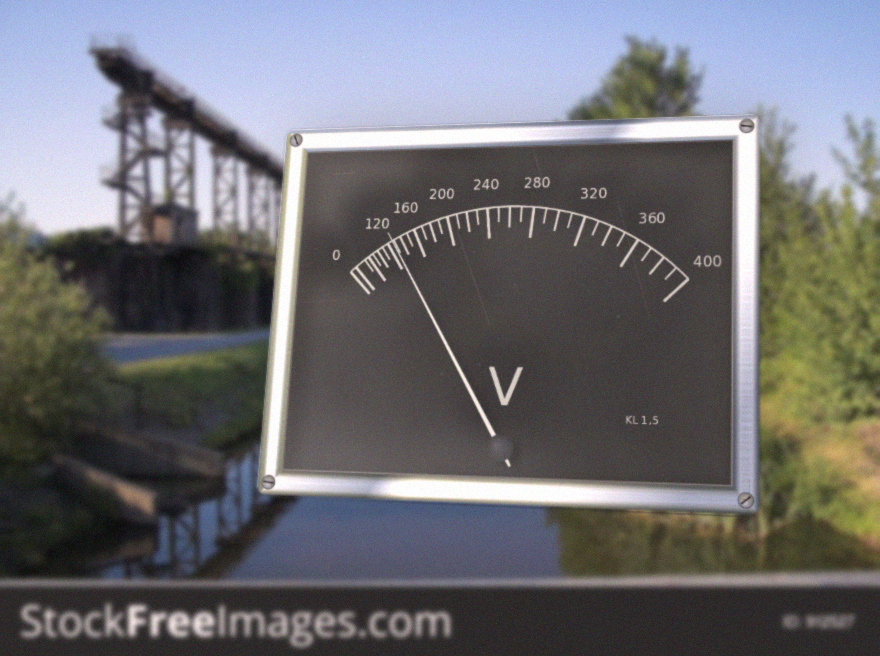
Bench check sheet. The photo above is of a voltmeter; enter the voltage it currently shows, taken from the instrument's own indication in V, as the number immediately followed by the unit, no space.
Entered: 130V
